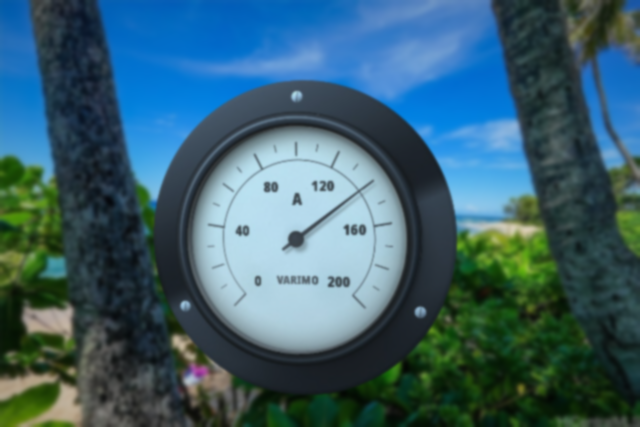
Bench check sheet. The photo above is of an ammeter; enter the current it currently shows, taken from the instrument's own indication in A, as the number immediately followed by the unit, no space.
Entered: 140A
